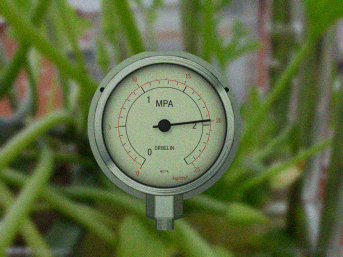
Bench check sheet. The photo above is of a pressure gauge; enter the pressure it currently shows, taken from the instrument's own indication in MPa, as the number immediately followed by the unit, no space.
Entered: 1.95MPa
